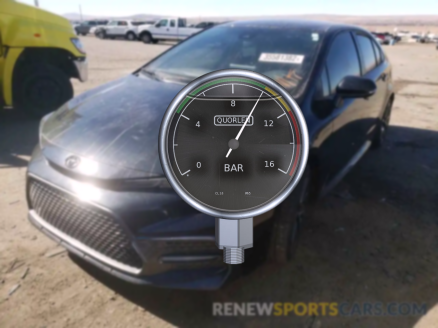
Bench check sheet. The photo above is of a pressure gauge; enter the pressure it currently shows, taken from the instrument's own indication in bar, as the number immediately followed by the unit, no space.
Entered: 10bar
